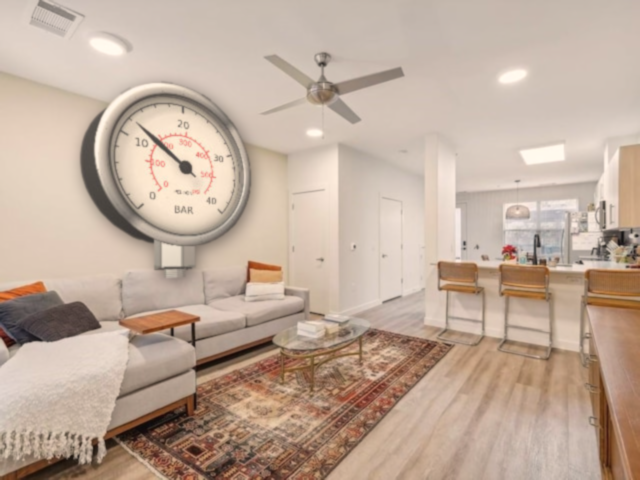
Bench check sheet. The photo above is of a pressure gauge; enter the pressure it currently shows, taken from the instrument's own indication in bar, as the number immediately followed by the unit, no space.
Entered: 12bar
